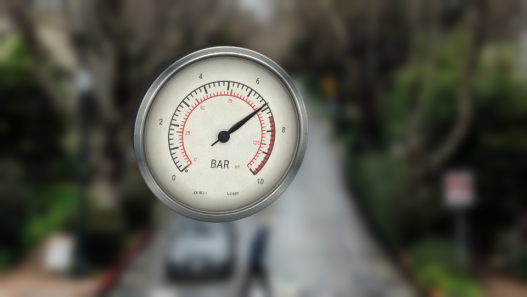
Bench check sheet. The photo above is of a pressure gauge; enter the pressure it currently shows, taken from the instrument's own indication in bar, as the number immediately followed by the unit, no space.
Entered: 6.8bar
